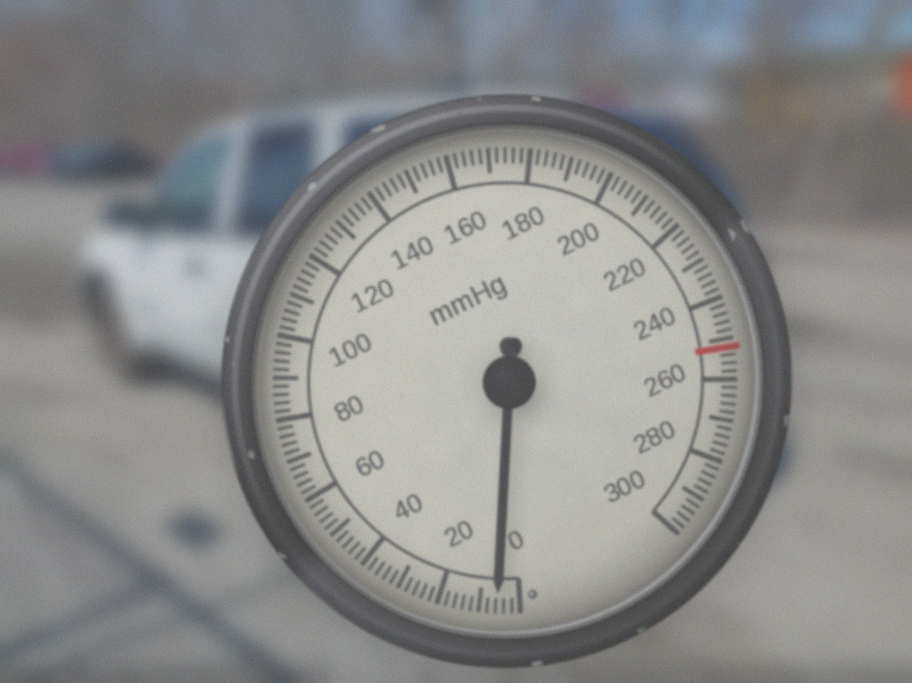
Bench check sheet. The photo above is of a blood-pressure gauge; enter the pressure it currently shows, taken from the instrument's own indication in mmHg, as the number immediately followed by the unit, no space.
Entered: 6mmHg
